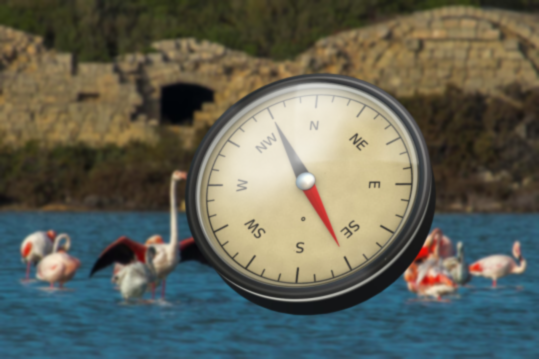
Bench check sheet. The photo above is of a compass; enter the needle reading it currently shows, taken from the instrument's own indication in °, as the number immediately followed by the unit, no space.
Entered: 150°
